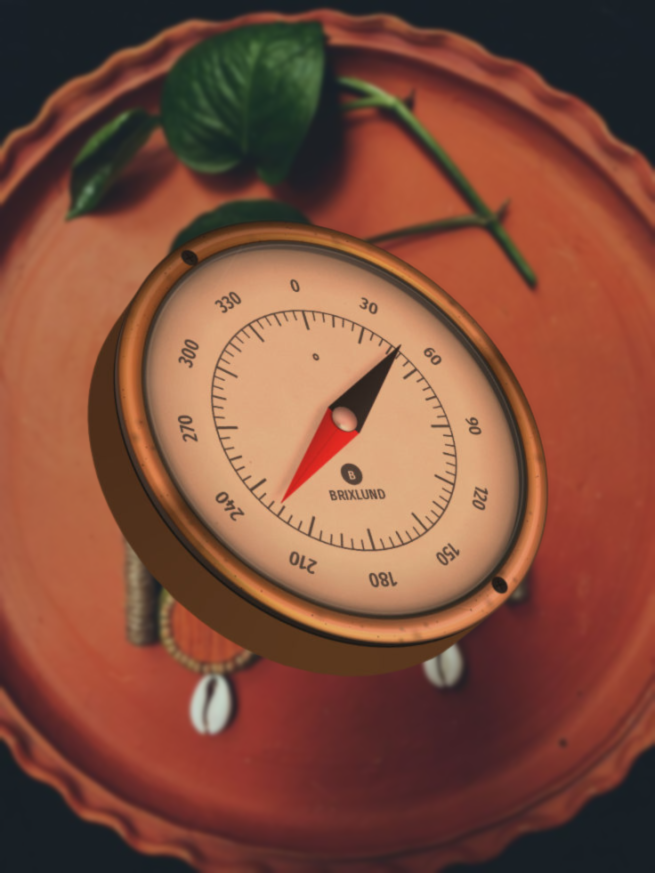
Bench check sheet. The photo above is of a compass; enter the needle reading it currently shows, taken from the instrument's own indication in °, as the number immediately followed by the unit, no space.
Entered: 227.5°
